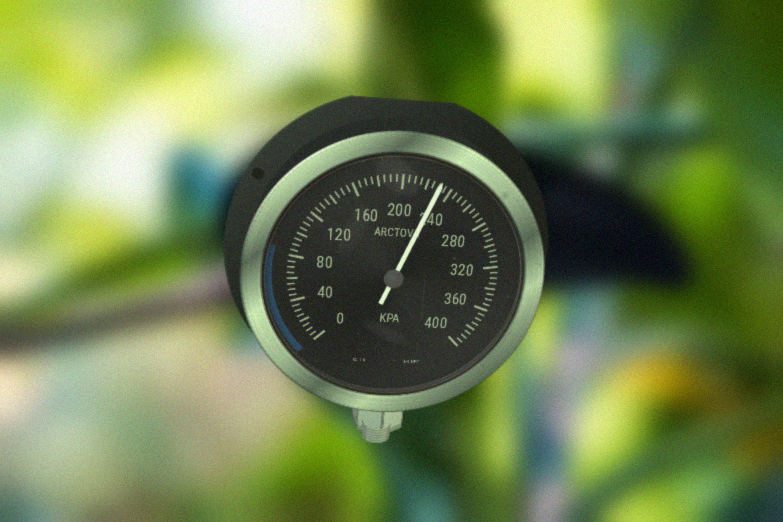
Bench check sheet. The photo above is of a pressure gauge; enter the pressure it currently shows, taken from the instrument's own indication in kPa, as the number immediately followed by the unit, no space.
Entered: 230kPa
